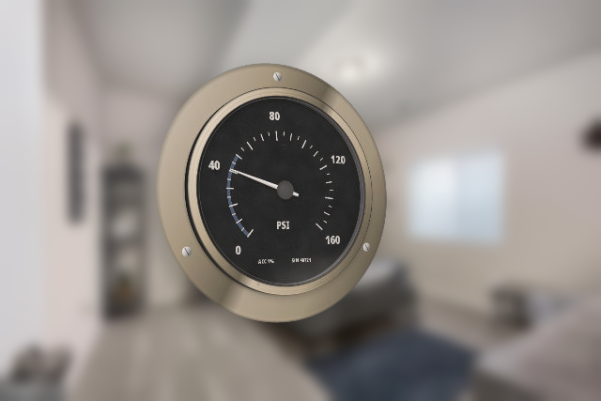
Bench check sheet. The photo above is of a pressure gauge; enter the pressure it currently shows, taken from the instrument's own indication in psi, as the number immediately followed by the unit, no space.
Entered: 40psi
